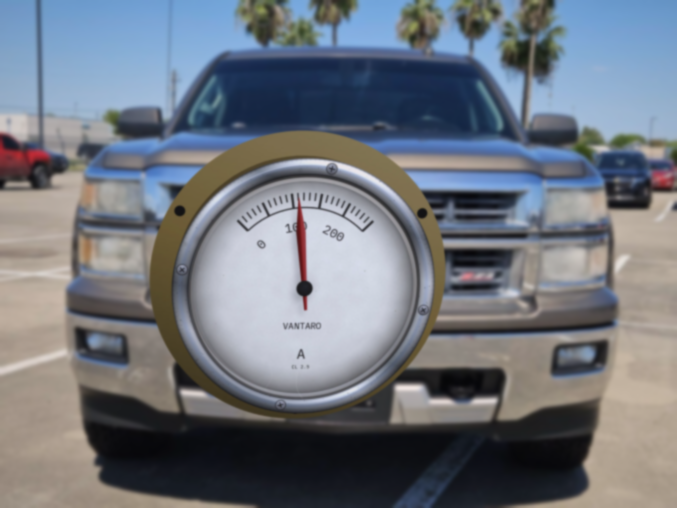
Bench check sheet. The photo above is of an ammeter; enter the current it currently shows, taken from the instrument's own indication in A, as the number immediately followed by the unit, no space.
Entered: 110A
